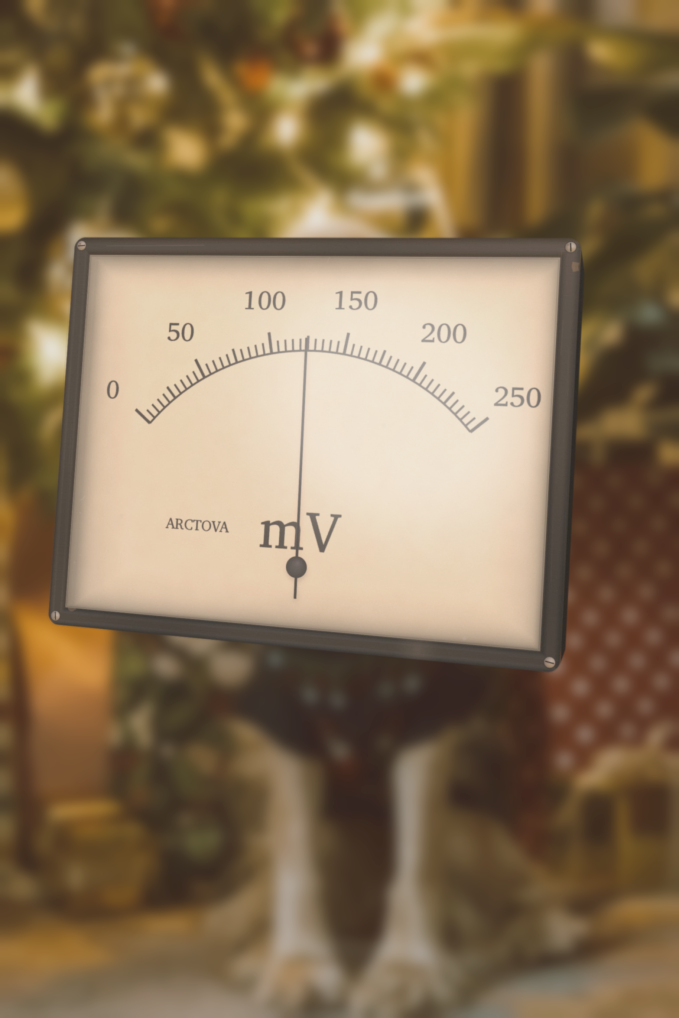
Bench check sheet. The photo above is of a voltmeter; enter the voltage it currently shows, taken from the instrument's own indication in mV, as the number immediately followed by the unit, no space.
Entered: 125mV
